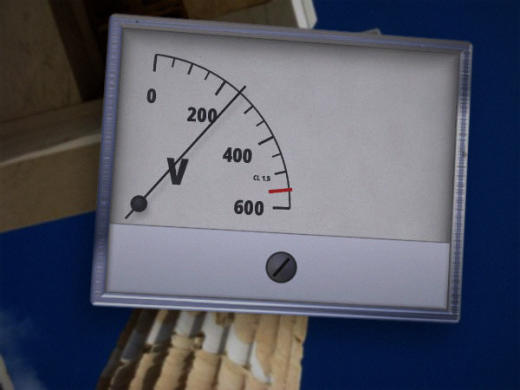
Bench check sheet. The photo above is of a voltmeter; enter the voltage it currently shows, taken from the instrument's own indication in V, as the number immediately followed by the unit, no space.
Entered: 250V
